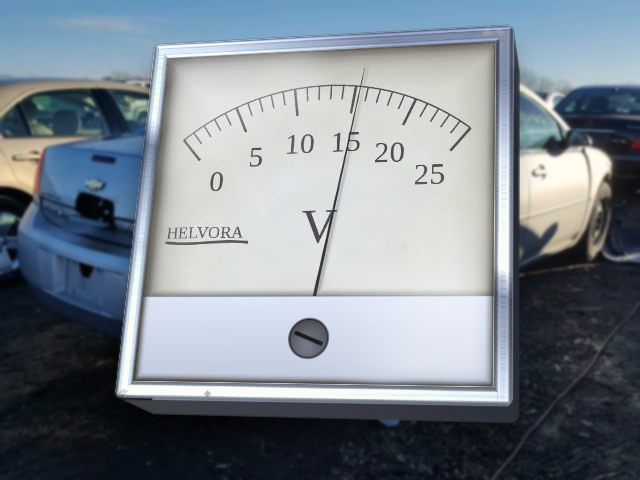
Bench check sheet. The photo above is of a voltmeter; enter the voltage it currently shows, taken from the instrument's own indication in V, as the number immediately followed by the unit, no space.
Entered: 15.5V
